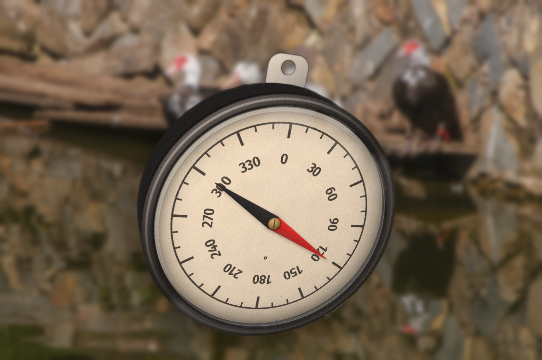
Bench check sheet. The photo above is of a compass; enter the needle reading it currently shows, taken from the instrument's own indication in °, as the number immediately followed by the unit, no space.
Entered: 120°
